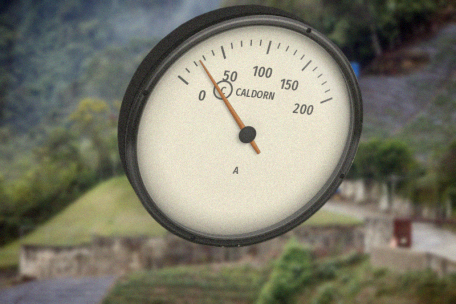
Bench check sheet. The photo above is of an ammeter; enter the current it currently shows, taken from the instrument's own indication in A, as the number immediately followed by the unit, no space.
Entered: 25A
